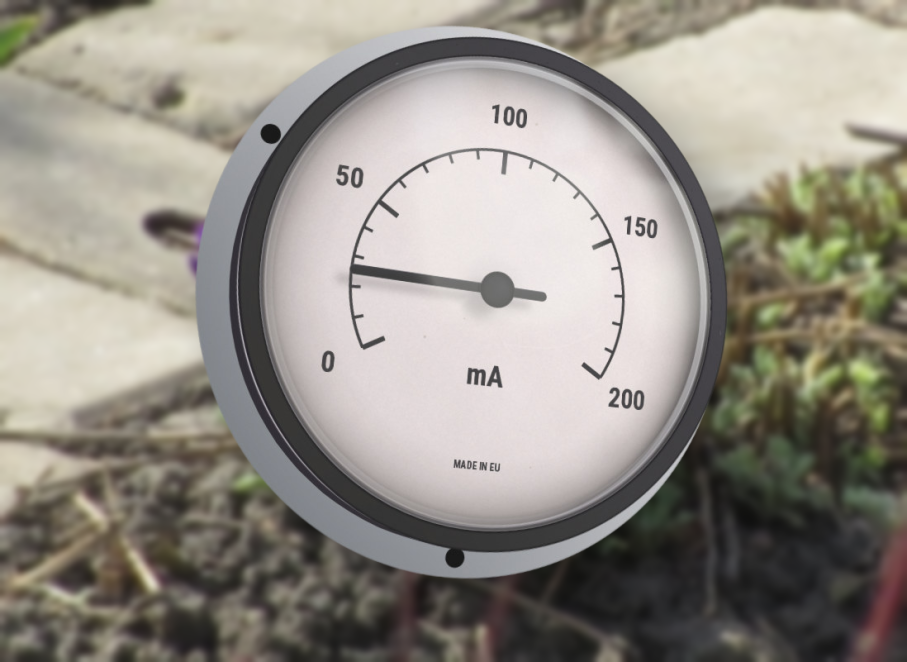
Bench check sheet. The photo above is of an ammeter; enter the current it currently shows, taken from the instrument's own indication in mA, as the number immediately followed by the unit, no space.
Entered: 25mA
